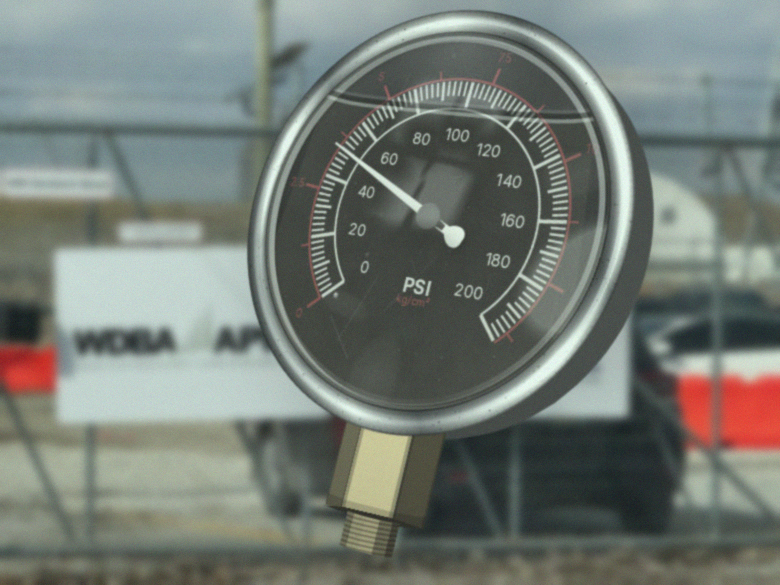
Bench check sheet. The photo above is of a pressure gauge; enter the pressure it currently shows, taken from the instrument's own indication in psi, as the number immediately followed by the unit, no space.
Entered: 50psi
